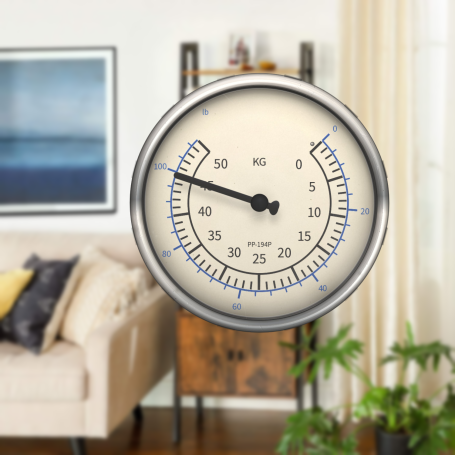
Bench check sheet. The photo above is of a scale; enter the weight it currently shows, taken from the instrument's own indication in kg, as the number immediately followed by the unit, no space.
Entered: 45kg
